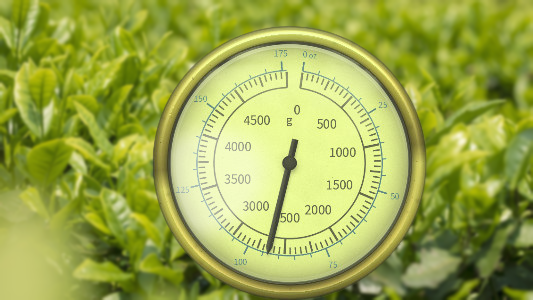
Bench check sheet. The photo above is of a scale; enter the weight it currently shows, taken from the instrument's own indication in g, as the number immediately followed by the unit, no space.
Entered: 2650g
